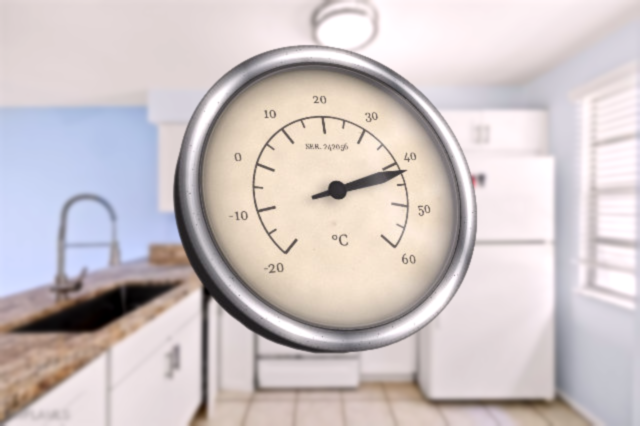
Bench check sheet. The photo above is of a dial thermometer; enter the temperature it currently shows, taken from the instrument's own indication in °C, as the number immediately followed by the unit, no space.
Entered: 42.5°C
